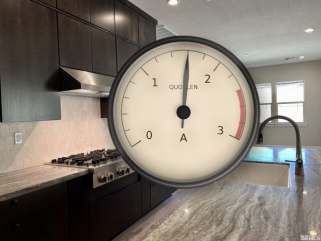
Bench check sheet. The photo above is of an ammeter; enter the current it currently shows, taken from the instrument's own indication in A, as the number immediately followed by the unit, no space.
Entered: 1.6A
